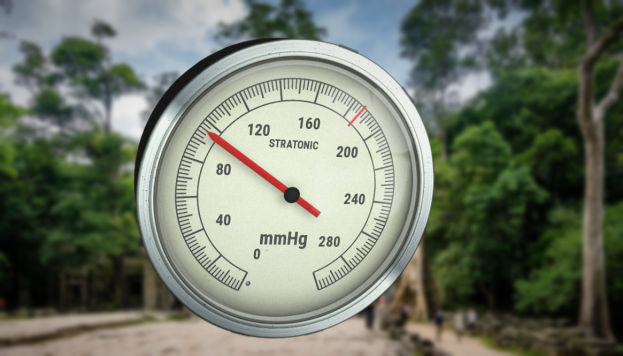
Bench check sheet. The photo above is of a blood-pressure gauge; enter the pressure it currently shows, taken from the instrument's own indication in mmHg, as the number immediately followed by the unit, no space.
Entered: 96mmHg
